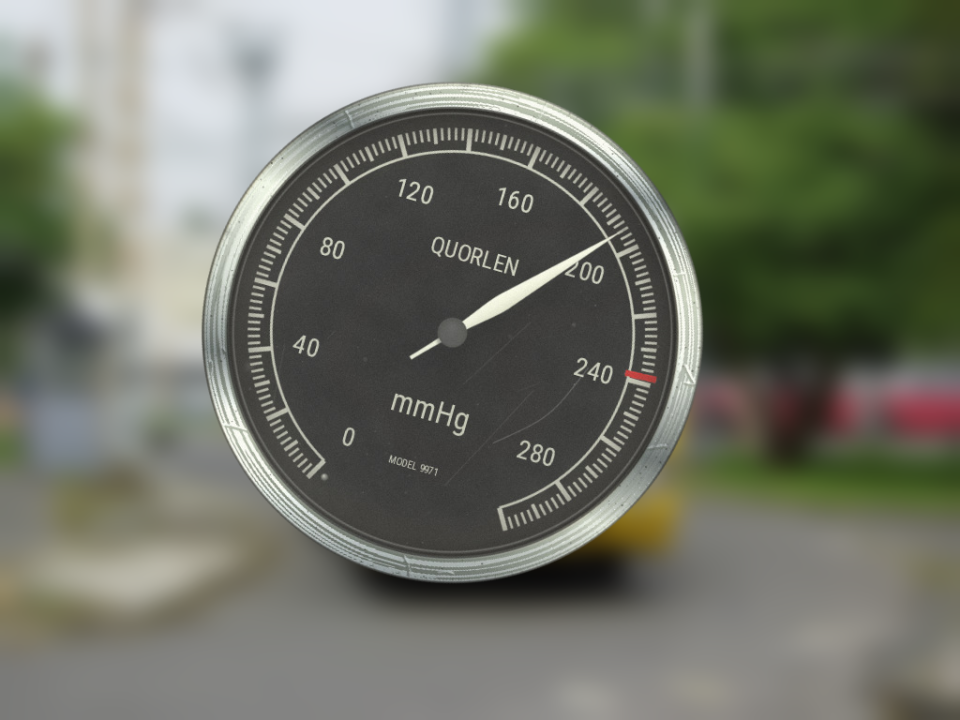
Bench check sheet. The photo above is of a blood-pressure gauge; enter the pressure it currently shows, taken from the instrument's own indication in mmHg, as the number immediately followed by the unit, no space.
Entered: 194mmHg
